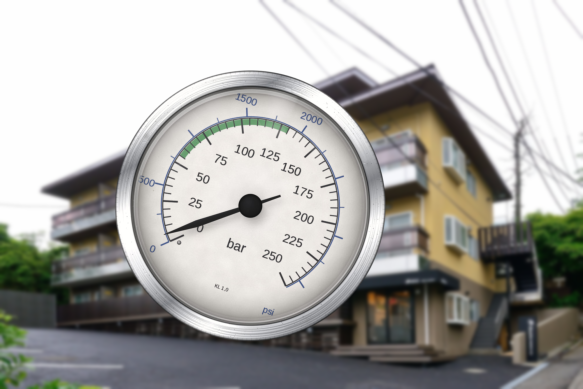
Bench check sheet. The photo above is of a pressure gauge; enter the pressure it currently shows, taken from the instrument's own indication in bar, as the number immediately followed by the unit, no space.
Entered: 5bar
